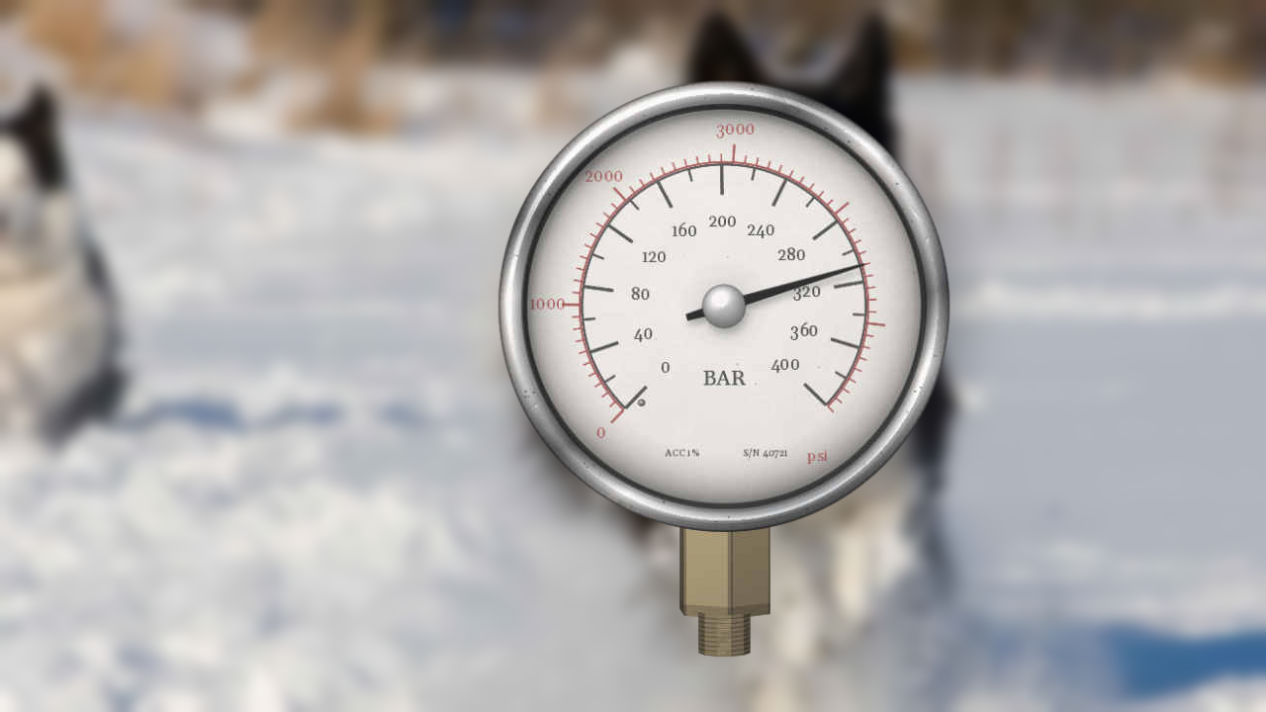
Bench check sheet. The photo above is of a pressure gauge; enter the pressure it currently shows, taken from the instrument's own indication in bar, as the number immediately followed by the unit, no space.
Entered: 310bar
